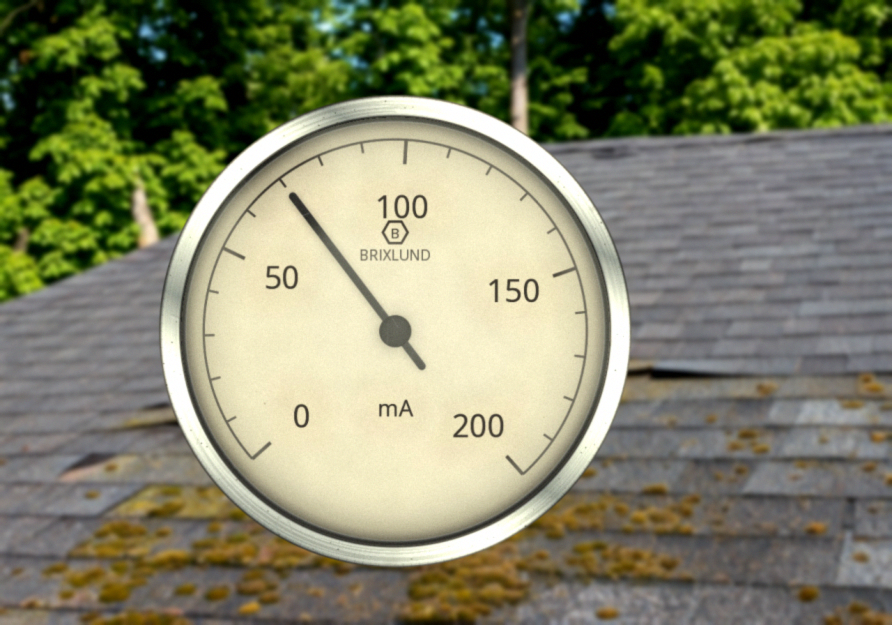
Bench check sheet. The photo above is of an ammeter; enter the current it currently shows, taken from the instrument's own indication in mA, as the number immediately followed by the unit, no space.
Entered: 70mA
